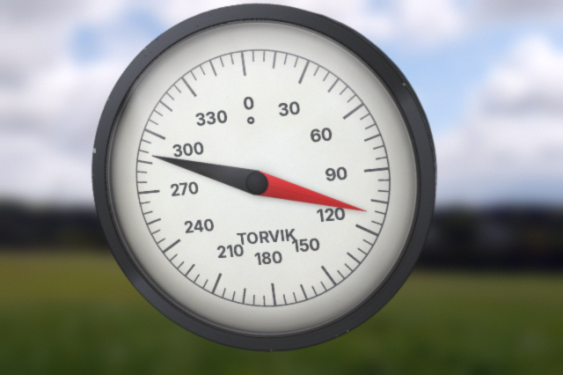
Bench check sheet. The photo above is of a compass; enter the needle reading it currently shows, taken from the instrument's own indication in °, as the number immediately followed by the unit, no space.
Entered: 110°
